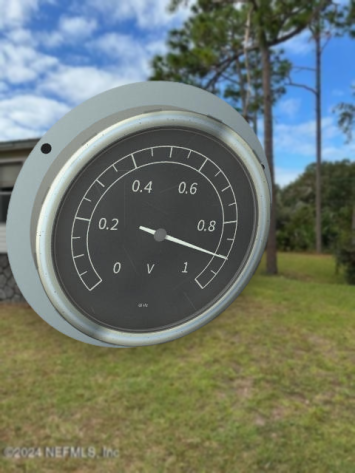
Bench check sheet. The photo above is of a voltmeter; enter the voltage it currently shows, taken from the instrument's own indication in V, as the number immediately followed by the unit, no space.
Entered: 0.9V
